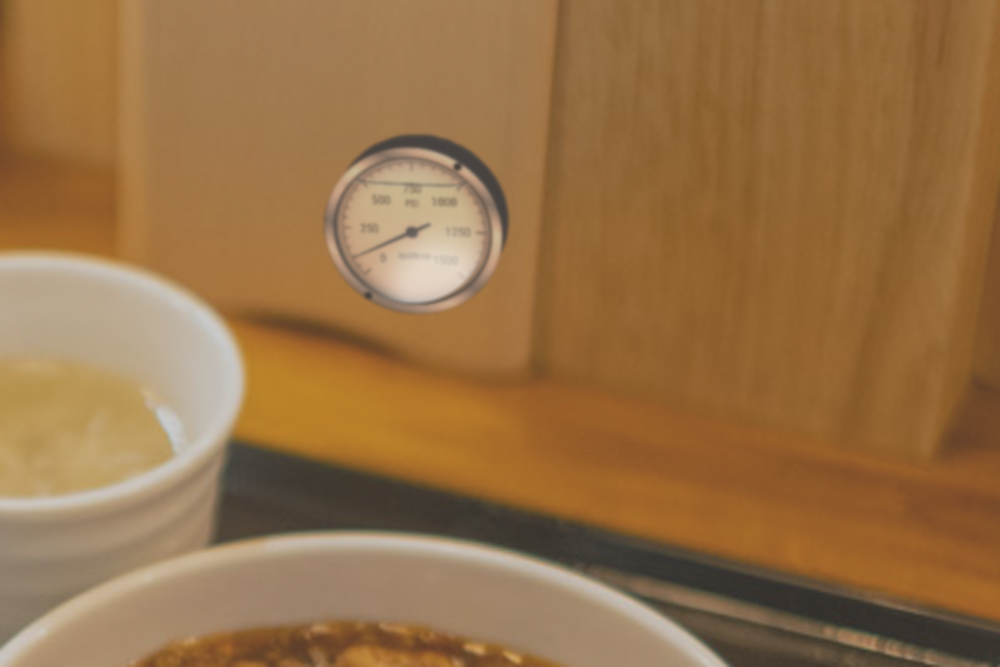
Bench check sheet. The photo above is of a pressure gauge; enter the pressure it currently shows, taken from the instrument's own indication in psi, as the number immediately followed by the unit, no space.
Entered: 100psi
